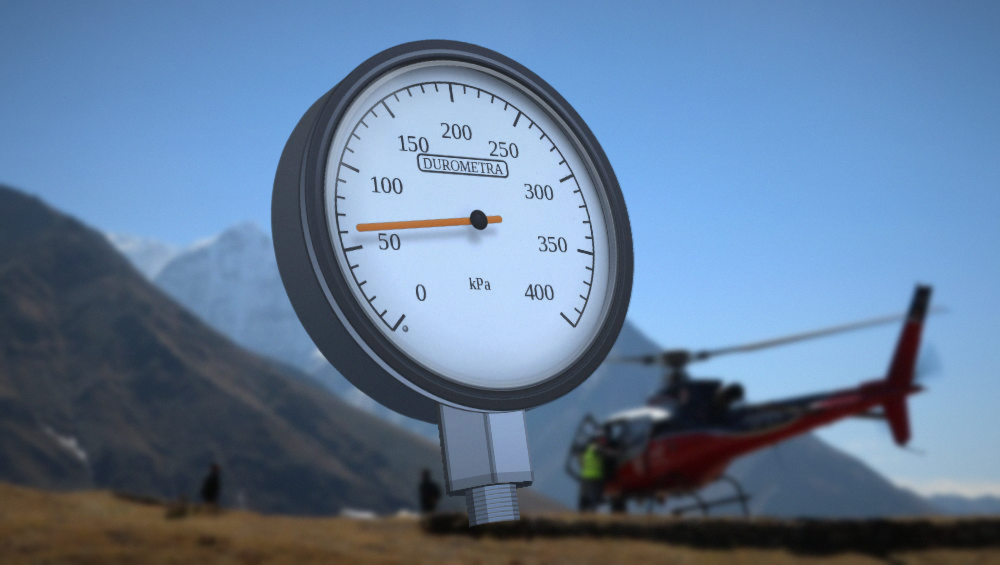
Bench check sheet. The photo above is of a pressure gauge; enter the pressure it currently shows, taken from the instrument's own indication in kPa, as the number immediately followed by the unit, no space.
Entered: 60kPa
